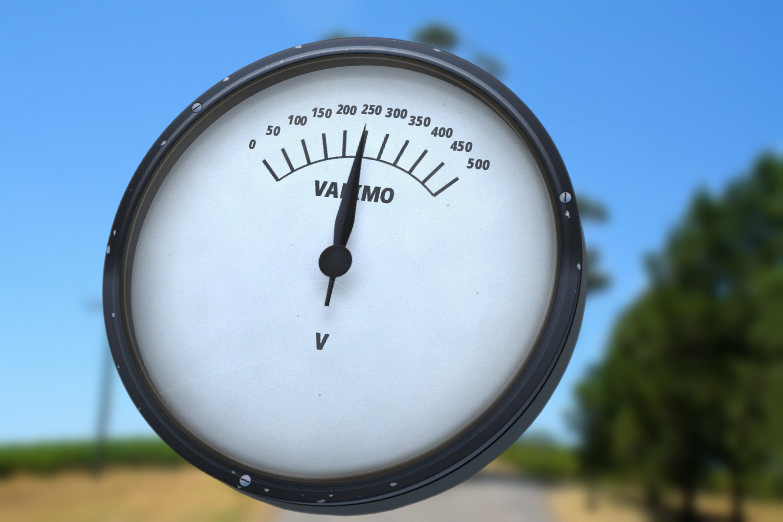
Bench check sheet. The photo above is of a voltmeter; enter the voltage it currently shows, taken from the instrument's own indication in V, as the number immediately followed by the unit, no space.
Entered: 250V
